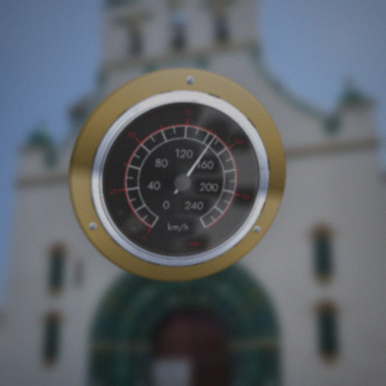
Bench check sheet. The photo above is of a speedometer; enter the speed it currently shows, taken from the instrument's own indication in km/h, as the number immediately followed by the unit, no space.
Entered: 145km/h
